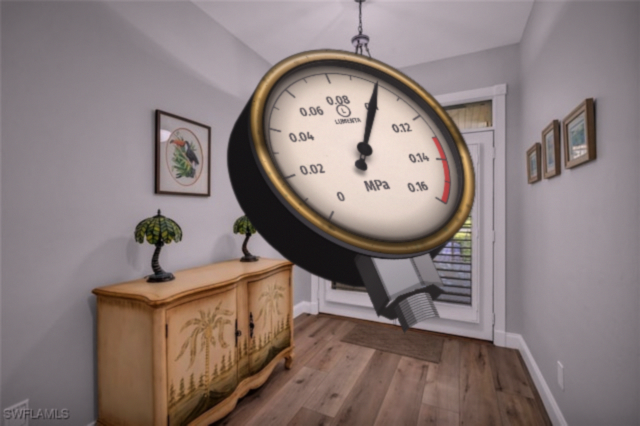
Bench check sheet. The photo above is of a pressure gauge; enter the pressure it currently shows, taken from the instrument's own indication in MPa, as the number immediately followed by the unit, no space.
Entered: 0.1MPa
